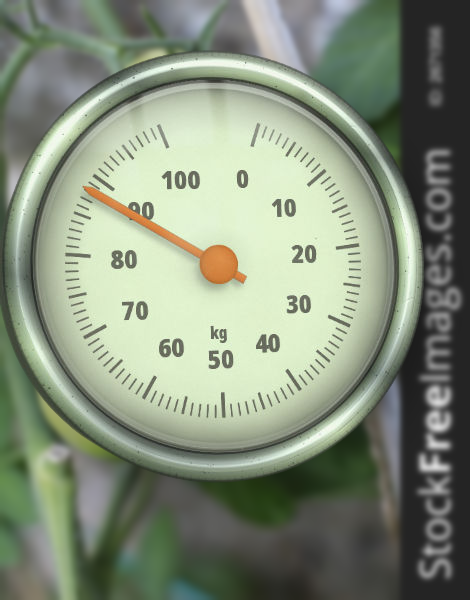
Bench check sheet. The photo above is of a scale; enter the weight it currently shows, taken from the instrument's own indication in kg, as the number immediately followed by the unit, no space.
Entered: 88kg
